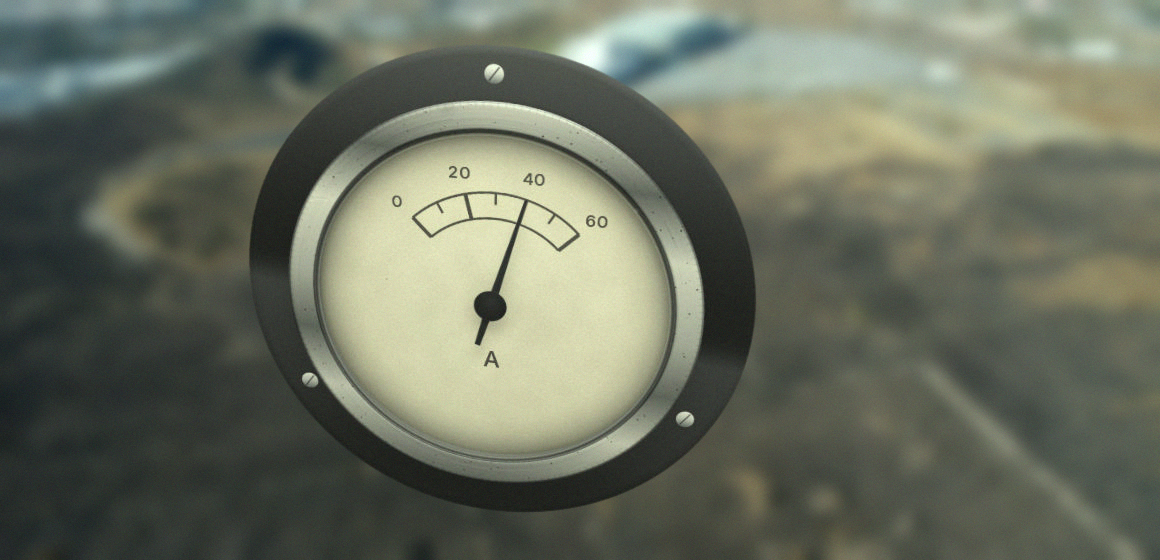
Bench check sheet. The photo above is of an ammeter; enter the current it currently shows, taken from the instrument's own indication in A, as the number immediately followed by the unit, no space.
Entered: 40A
